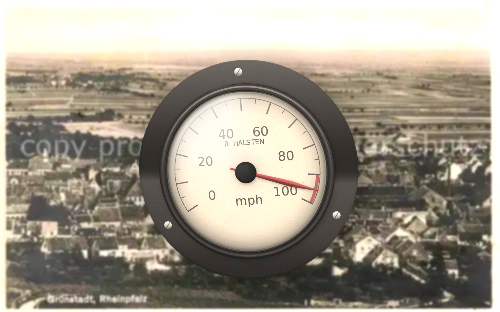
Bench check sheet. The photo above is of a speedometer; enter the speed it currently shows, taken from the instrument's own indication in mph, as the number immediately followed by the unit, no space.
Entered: 95mph
